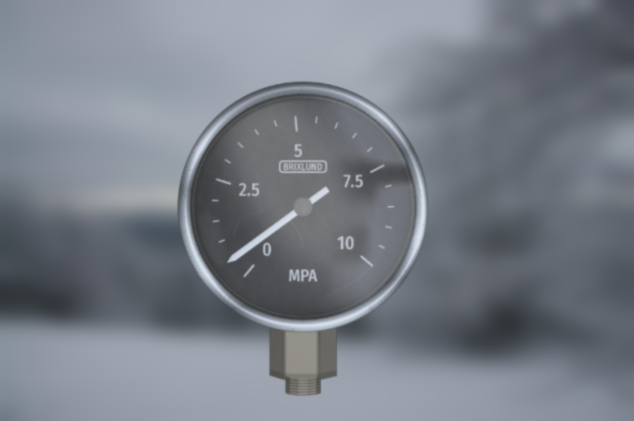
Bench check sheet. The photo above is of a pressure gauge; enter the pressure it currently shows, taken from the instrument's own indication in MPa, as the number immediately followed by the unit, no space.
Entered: 0.5MPa
